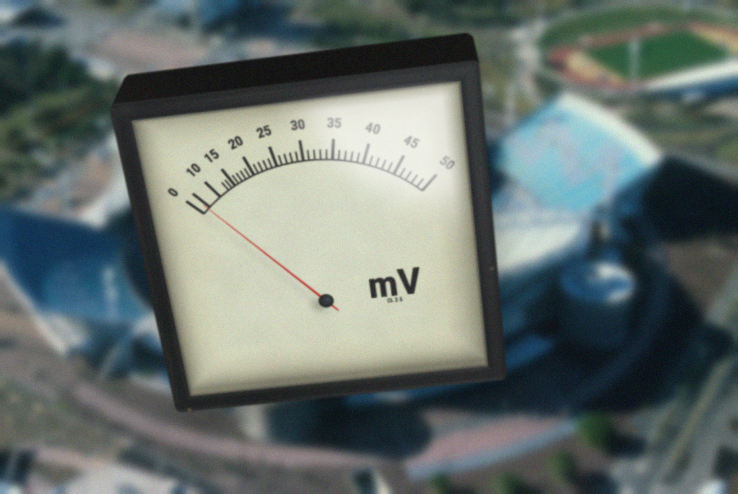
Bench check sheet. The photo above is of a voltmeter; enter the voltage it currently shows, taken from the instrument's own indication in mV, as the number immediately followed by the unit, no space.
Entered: 5mV
